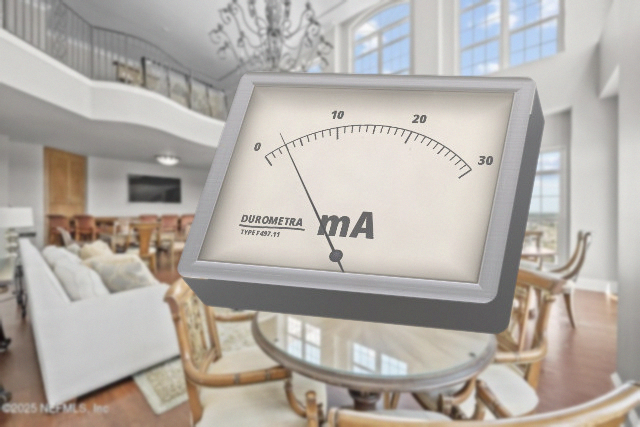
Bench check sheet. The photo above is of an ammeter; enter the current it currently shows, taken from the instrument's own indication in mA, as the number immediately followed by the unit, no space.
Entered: 3mA
